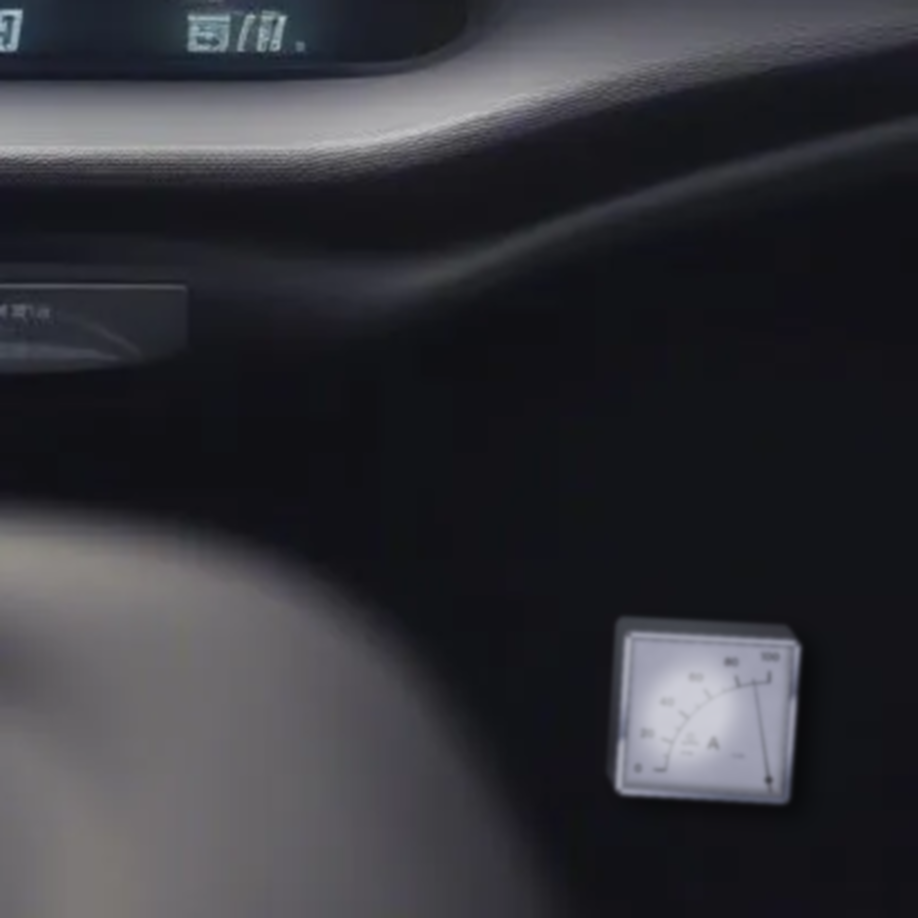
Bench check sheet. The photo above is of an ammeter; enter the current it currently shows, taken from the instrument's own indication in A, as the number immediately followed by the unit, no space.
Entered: 90A
